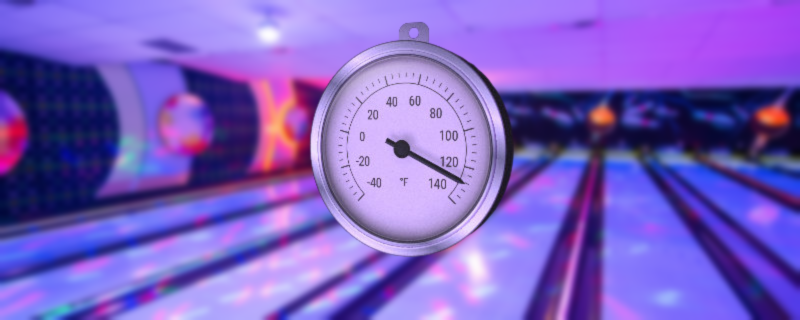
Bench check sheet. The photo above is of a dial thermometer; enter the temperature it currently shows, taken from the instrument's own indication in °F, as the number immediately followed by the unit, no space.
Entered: 128°F
